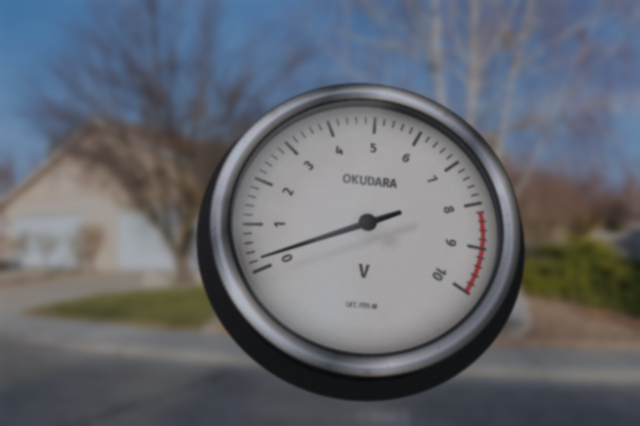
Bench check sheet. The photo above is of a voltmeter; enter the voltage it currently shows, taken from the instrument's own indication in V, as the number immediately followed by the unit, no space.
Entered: 0.2V
